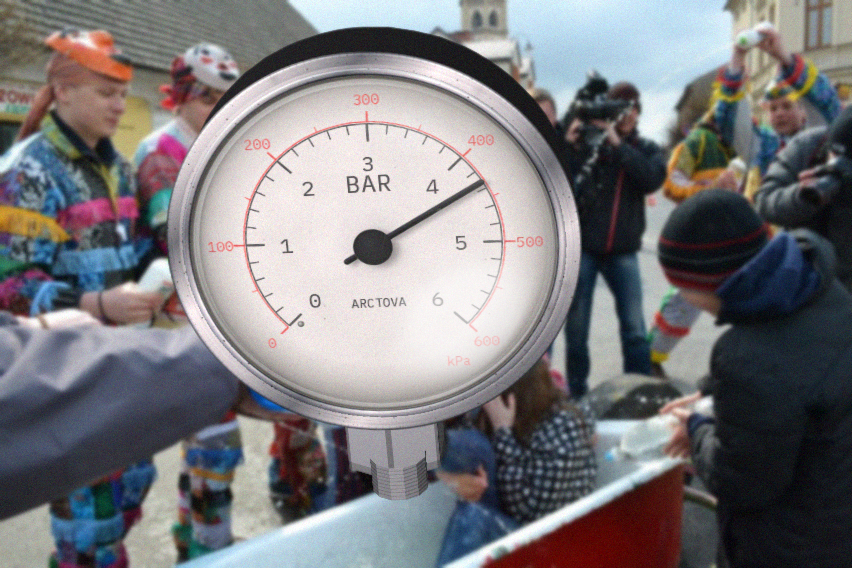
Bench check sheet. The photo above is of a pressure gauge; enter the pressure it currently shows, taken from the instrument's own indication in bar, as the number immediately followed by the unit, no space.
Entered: 4.3bar
